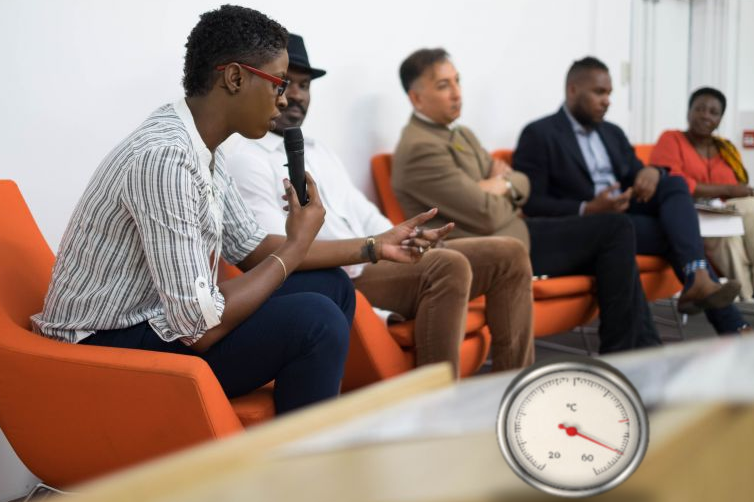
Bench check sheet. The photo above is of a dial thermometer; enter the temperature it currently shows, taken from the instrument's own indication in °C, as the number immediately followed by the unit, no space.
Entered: 50°C
